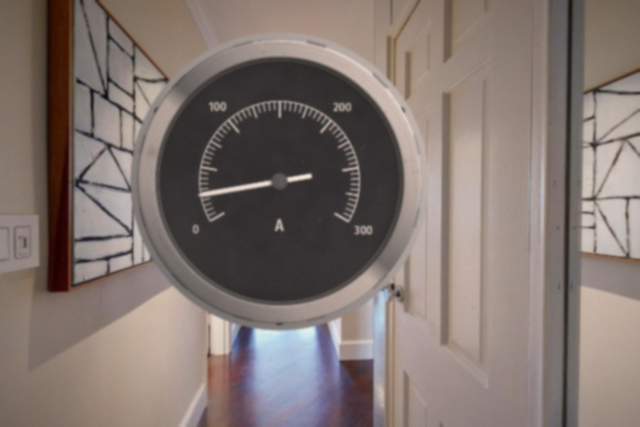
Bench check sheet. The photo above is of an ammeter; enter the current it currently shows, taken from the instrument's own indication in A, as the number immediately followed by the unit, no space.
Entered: 25A
